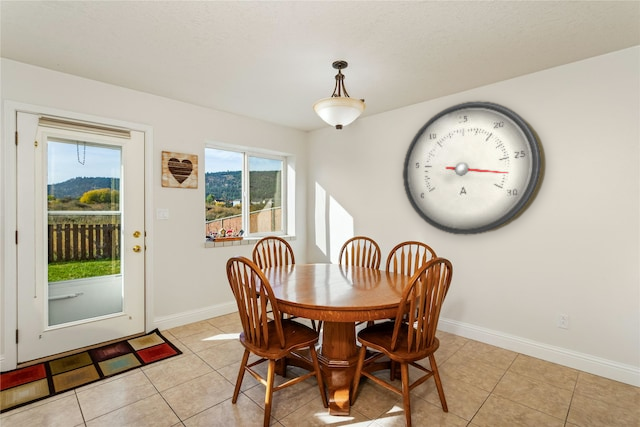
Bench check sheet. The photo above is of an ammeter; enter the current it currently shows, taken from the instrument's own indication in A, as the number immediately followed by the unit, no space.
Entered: 27.5A
